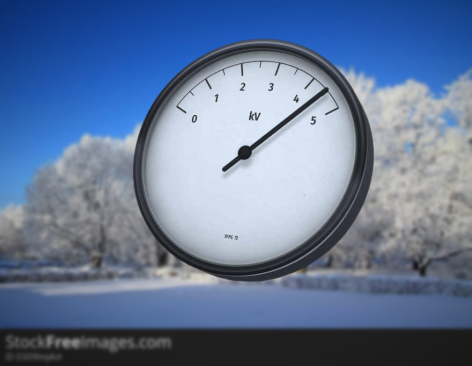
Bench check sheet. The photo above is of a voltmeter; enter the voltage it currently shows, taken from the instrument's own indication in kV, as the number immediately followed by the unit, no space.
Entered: 4.5kV
